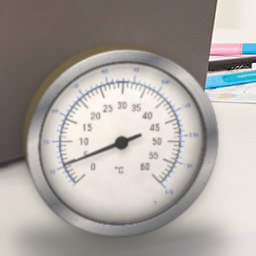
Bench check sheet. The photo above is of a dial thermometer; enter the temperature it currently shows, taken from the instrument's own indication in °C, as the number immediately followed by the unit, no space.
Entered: 5°C
